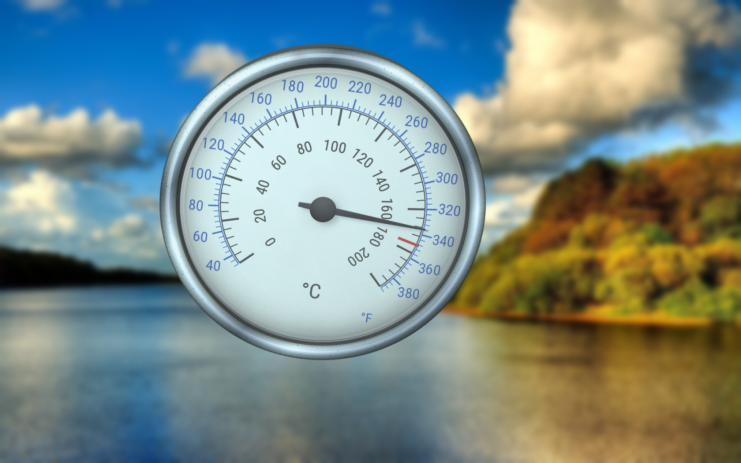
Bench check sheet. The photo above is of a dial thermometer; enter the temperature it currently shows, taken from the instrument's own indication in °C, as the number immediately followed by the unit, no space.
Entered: 168°C
